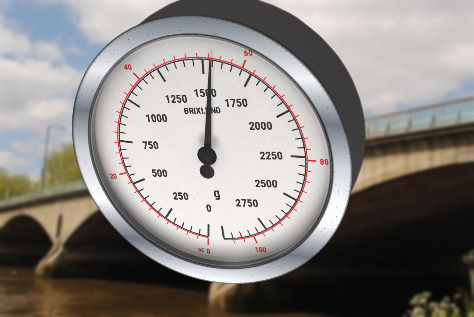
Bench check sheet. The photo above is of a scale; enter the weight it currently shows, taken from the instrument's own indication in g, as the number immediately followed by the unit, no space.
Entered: 1550g
